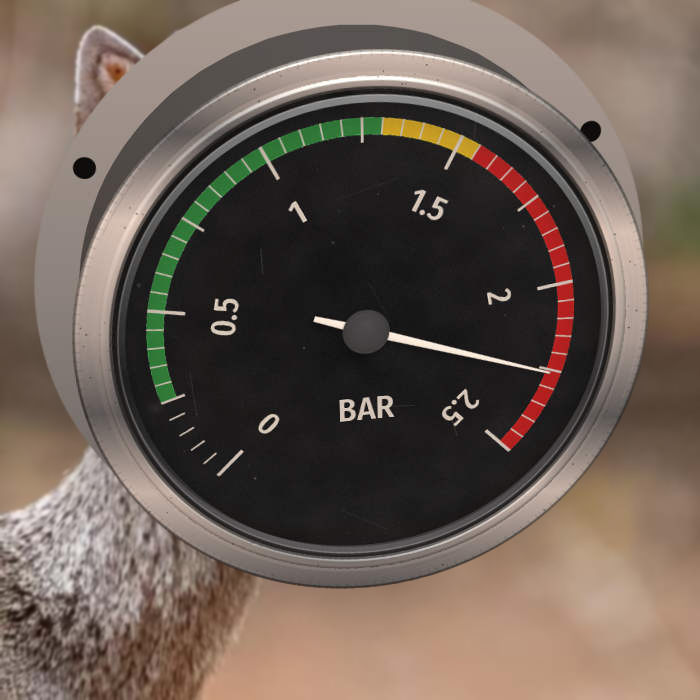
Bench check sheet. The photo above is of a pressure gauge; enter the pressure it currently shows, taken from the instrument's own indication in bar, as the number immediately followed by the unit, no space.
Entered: 2.25bar
